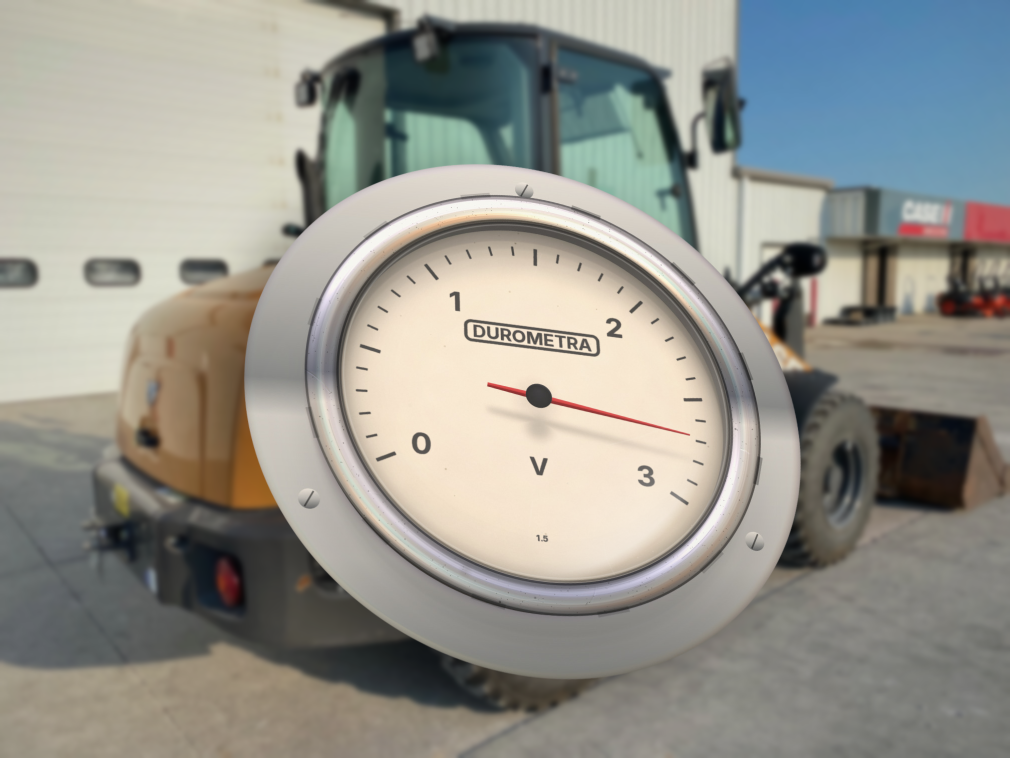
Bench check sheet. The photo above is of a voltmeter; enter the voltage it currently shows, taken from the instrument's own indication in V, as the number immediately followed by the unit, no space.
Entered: 2.7V
